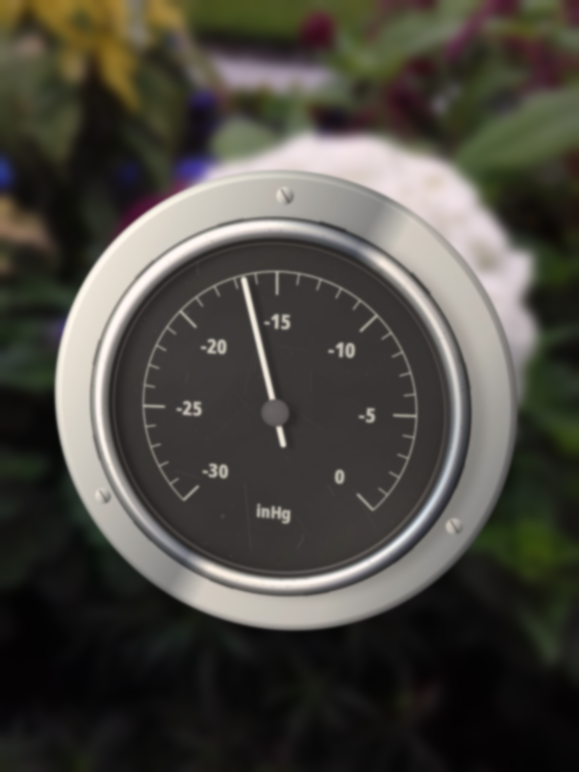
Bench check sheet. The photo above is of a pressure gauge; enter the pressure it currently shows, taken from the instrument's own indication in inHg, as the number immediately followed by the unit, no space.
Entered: -16.5inHg
